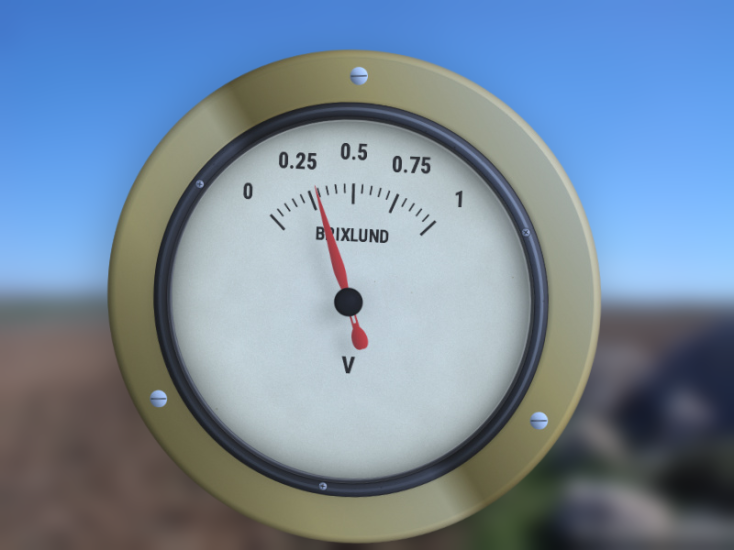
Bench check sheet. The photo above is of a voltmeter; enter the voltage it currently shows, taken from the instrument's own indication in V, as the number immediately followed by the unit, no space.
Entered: 0.3V
